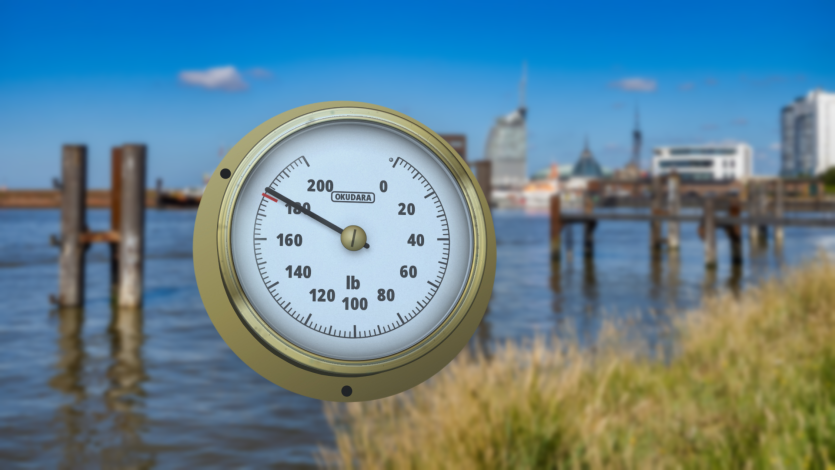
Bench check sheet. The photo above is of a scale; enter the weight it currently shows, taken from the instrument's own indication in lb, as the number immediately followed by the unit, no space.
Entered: 180lb
